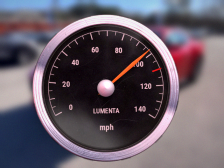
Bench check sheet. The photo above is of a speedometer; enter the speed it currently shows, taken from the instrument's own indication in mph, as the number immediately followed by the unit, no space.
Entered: 97.5mph
